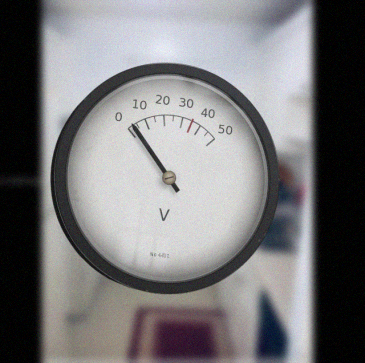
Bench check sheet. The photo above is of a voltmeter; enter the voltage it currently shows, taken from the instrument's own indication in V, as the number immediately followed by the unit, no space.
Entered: 2.5V
